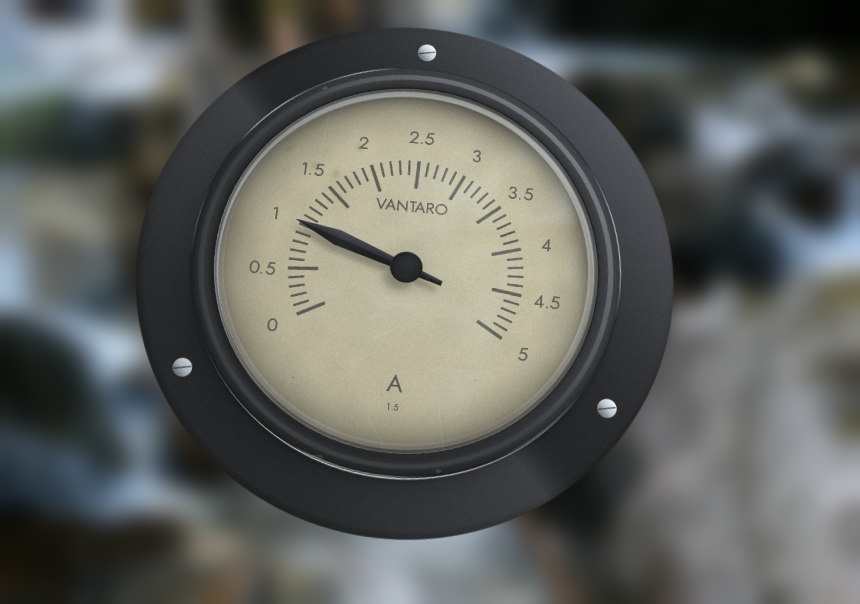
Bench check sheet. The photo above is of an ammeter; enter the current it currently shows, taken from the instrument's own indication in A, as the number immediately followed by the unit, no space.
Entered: 1A
